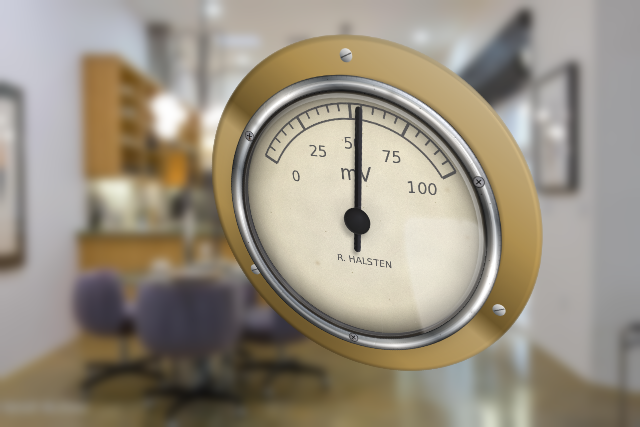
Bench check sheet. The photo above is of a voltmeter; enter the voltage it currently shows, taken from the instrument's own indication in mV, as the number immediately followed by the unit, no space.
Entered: 55mV
